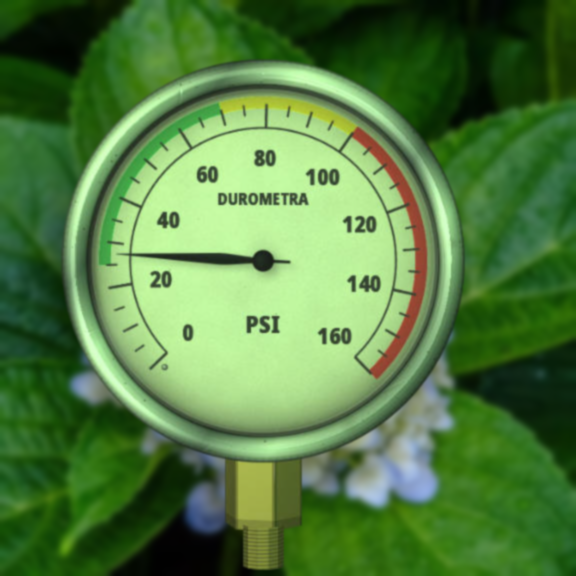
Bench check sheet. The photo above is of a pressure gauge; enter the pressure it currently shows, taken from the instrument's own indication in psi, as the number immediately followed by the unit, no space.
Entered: 27.5psi
